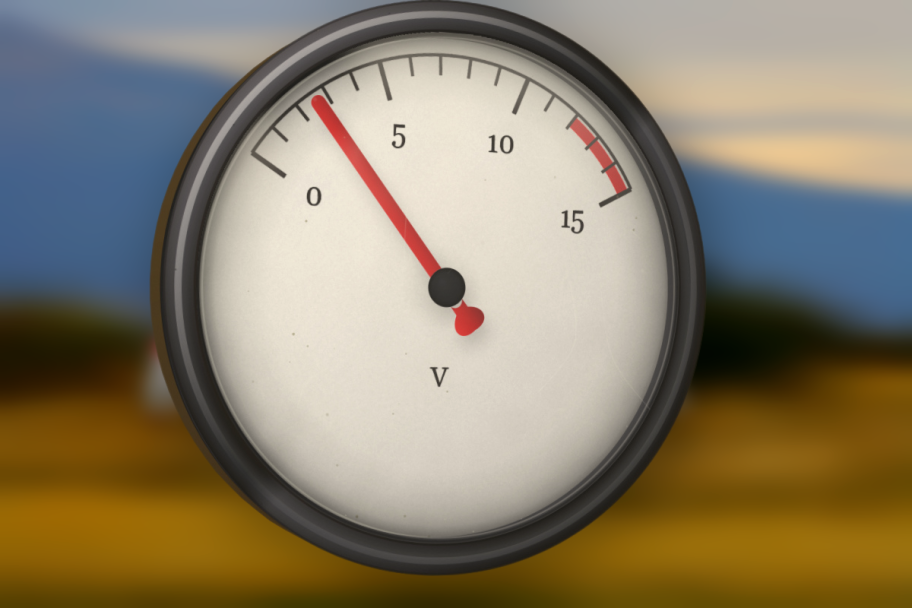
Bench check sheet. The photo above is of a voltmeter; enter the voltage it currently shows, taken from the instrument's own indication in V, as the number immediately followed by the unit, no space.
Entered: 2.5V
